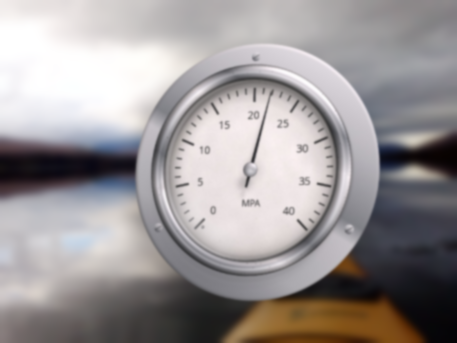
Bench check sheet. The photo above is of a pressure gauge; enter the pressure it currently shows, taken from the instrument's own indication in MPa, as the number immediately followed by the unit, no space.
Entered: 22MPa
